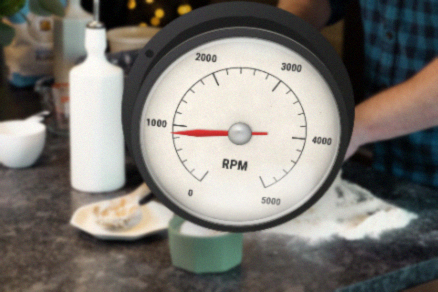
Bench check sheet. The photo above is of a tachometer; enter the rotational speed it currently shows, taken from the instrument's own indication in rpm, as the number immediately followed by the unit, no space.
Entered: 900rpm
